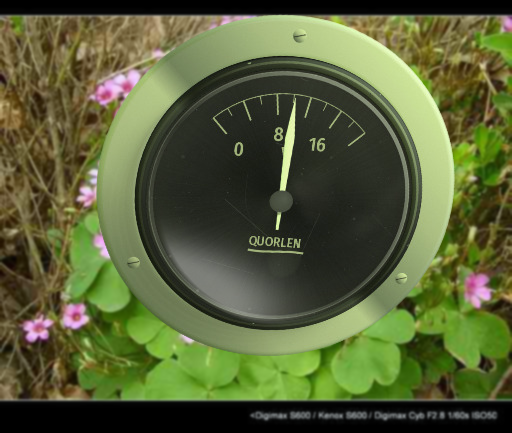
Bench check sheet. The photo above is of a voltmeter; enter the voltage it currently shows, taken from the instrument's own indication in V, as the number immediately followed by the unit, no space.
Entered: 10V
